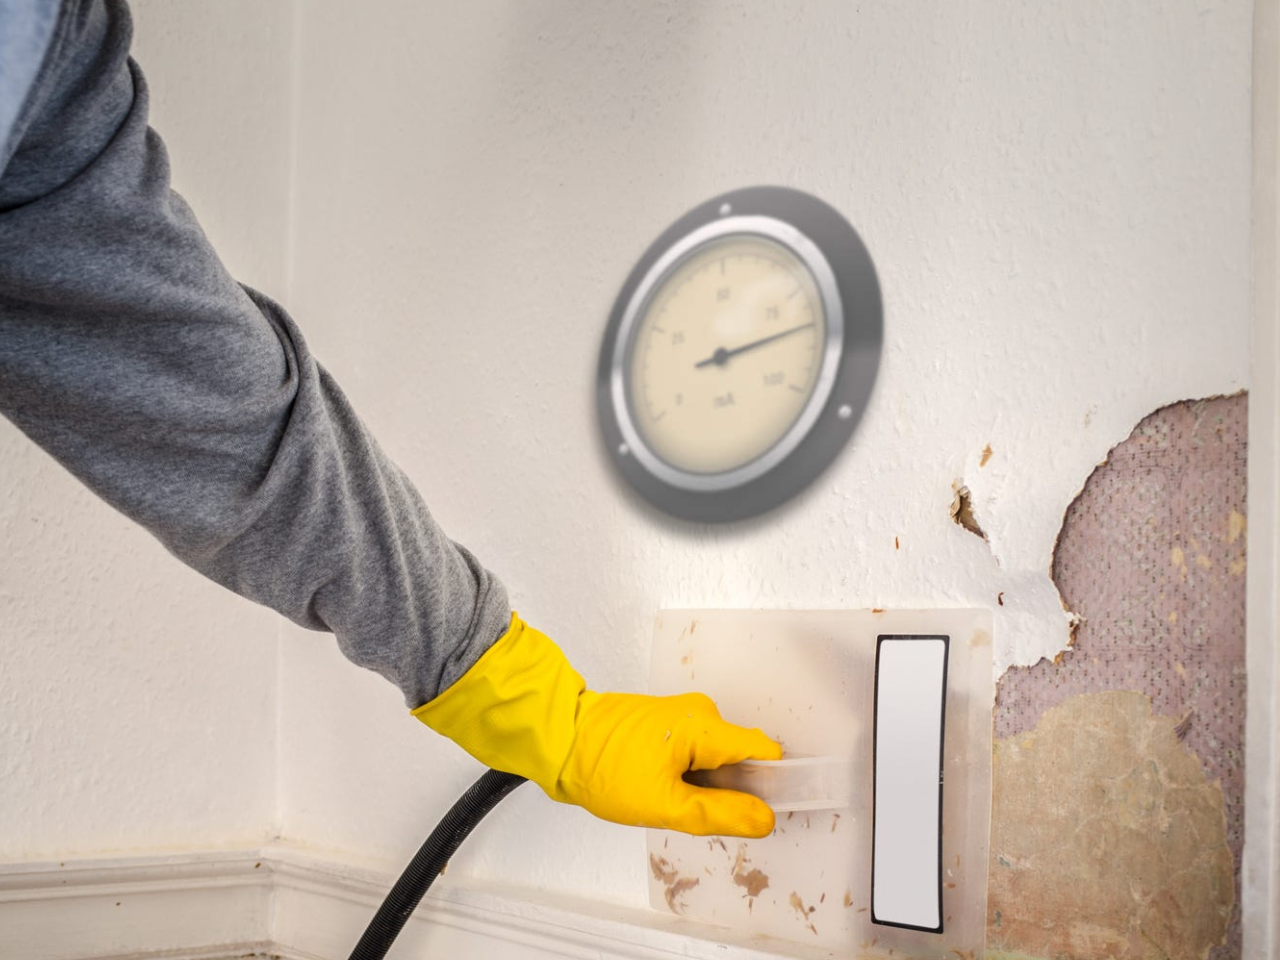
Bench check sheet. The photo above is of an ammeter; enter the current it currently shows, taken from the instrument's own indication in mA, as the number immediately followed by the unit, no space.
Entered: 85mA
